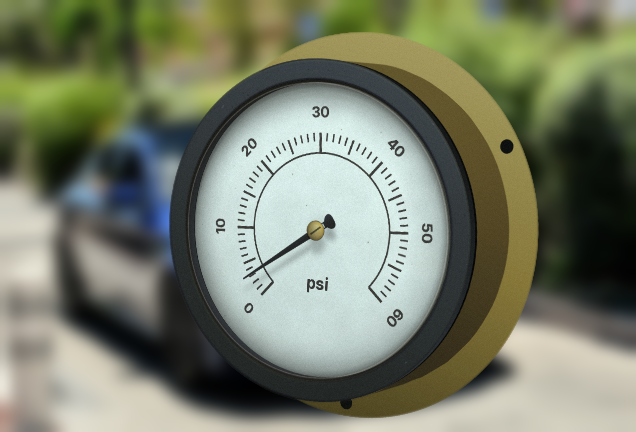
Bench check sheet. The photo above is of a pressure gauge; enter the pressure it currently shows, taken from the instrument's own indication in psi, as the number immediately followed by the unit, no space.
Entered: 3psi
